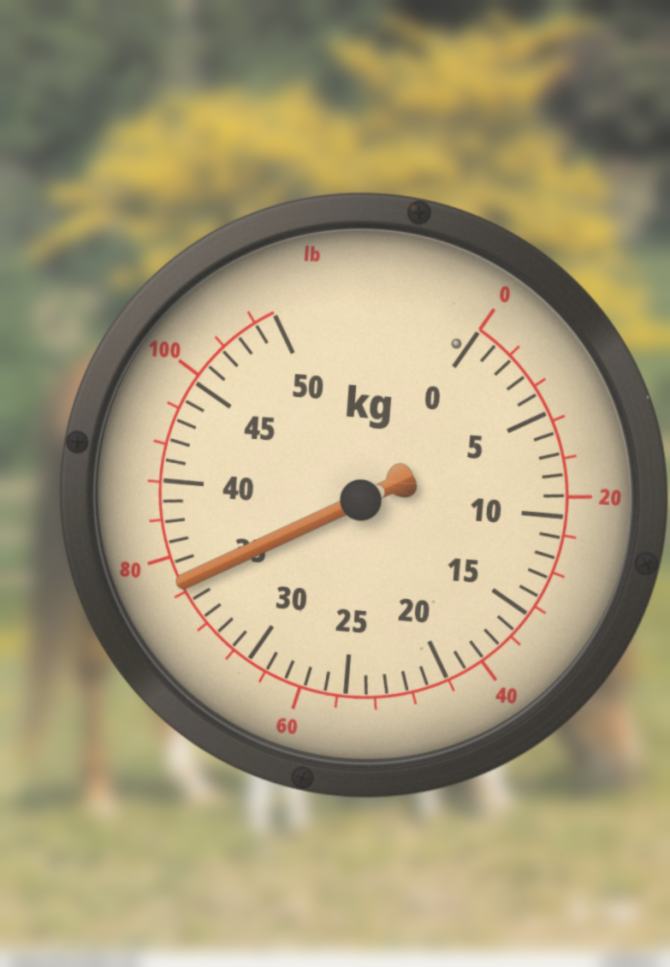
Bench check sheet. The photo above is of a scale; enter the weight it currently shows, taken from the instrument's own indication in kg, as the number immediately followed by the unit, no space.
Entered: 35kg
